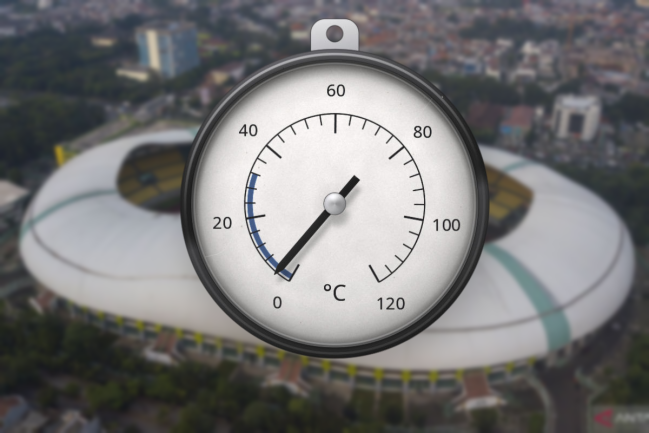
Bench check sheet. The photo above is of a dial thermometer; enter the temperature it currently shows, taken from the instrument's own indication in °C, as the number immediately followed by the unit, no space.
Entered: 4°C
